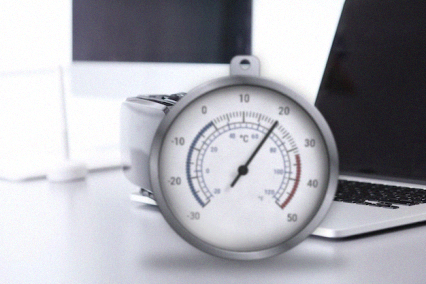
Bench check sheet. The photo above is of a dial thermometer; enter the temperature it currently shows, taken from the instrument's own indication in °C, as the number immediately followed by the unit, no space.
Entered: 20°C
